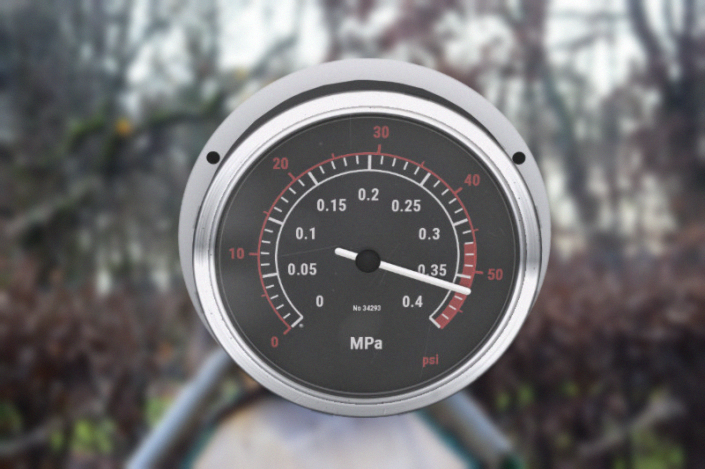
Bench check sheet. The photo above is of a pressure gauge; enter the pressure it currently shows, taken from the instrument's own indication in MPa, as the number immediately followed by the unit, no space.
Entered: 0.36MPa
